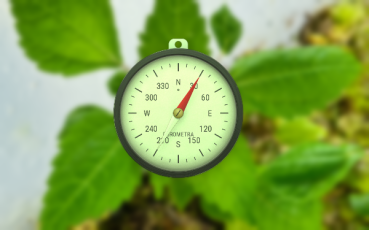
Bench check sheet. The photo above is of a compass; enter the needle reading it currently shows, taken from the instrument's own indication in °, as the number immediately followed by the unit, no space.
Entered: 30°
